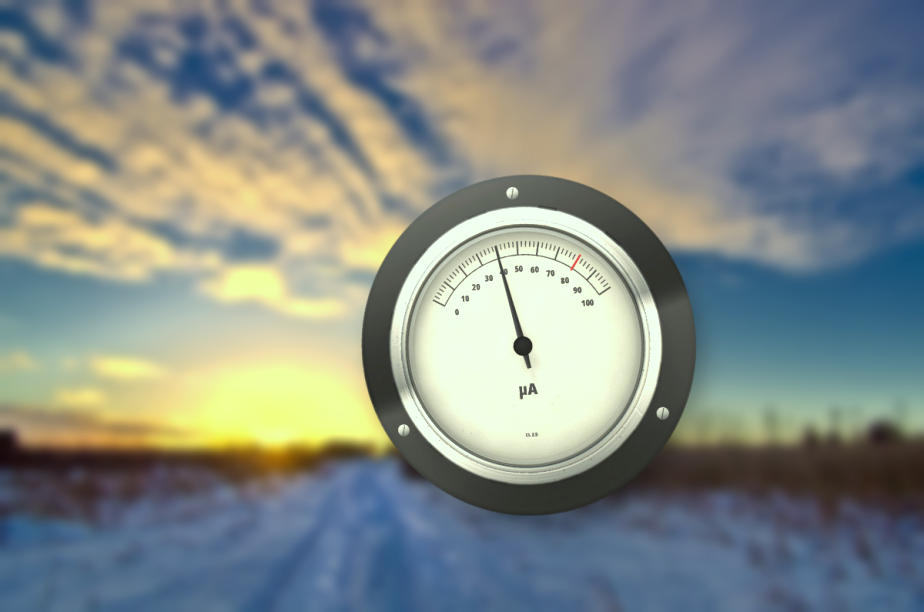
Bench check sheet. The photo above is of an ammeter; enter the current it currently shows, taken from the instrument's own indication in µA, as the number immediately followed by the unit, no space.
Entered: 40µA
